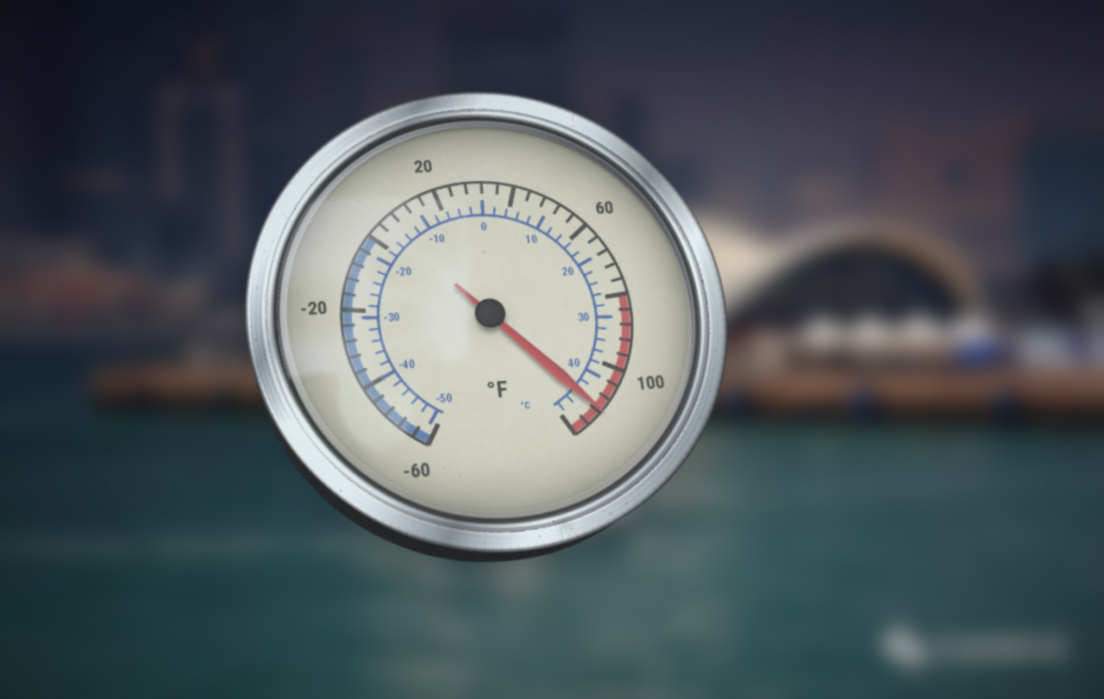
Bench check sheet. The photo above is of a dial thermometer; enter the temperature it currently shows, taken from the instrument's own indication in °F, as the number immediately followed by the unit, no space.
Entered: 112°F
